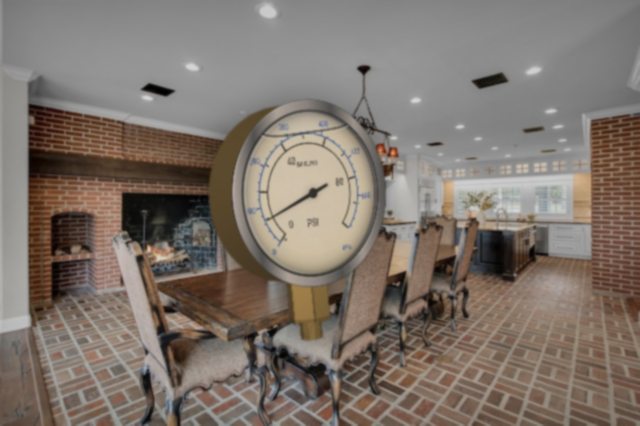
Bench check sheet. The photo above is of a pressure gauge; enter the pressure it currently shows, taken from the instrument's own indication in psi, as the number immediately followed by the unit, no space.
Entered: 10psi
